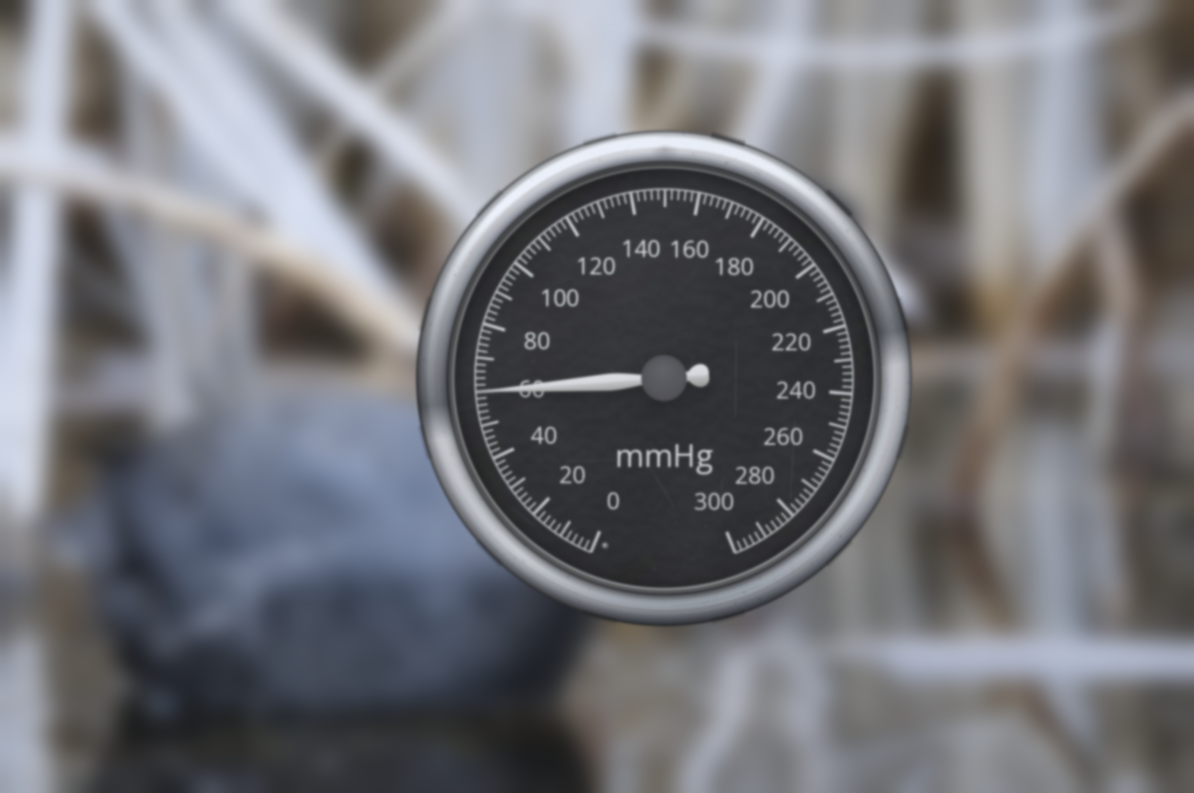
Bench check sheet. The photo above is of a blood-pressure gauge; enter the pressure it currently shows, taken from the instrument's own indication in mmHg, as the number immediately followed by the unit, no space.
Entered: 60mmHg
